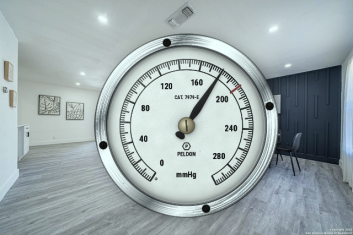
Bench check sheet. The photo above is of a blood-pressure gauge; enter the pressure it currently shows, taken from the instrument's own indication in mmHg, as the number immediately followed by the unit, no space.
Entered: 180mmHg
